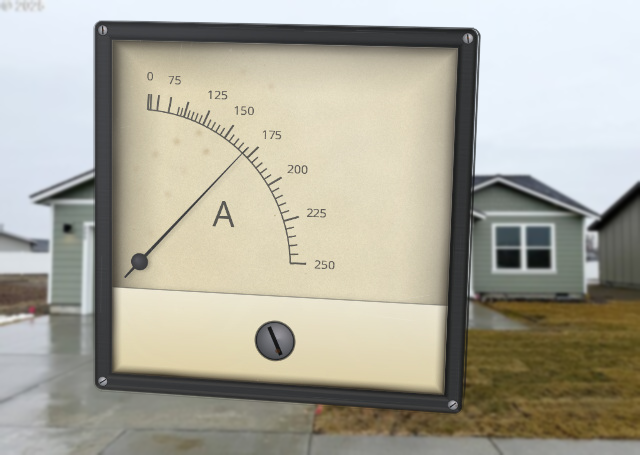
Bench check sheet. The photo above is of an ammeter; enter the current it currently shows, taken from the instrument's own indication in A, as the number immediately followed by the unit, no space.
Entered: 170A
